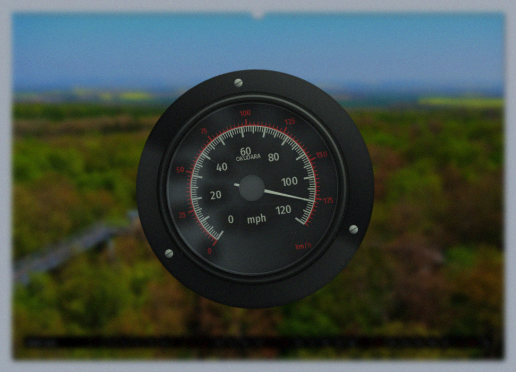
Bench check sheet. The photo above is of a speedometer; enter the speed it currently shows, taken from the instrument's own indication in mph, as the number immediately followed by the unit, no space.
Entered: 110mph
